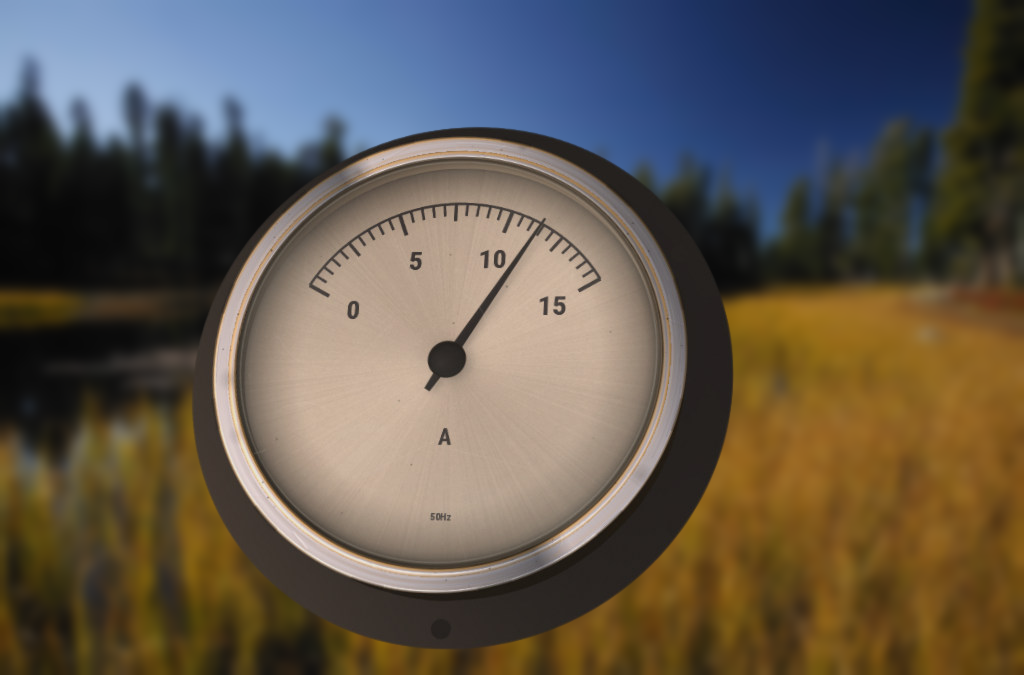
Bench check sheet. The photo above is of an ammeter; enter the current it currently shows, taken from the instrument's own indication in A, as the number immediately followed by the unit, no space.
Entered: 11.5A
